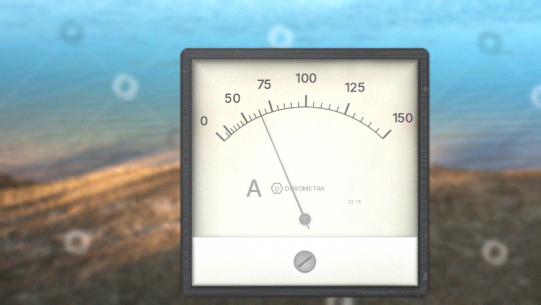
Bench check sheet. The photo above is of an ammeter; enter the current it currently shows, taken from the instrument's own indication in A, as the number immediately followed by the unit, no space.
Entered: 65A
